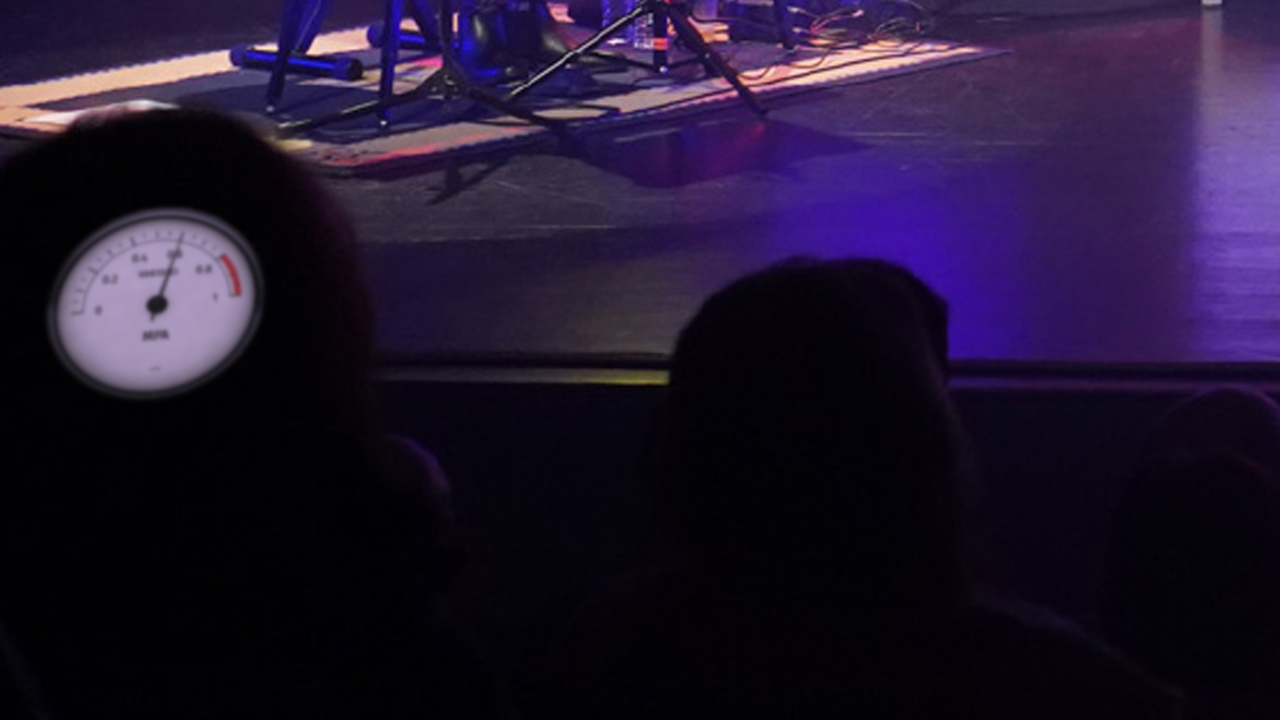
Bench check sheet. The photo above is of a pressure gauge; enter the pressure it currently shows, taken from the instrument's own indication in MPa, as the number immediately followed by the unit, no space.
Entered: 0.6MPa
